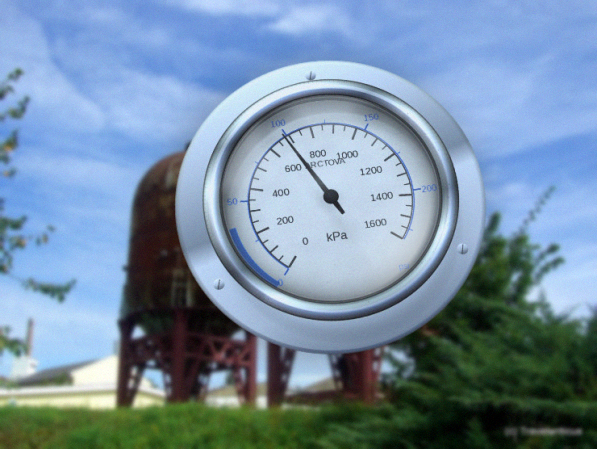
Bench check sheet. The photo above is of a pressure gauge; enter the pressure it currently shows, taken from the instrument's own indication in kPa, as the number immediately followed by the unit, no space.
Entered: 675kPa
